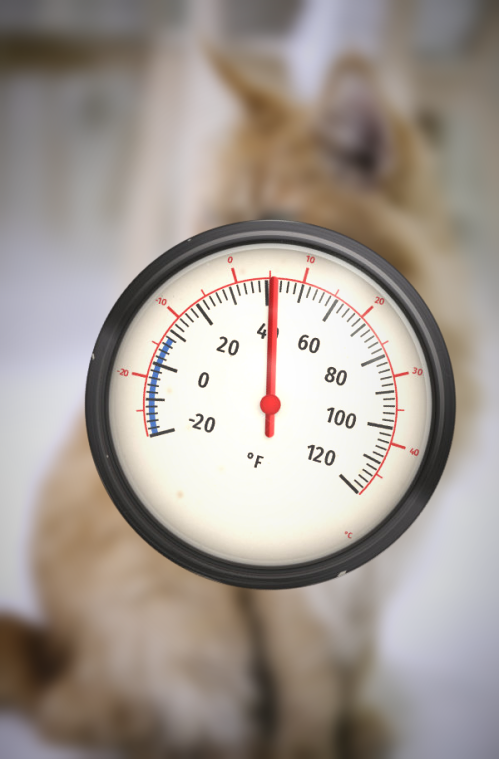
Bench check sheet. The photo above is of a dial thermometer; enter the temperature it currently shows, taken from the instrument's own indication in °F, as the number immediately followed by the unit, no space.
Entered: 42°F
